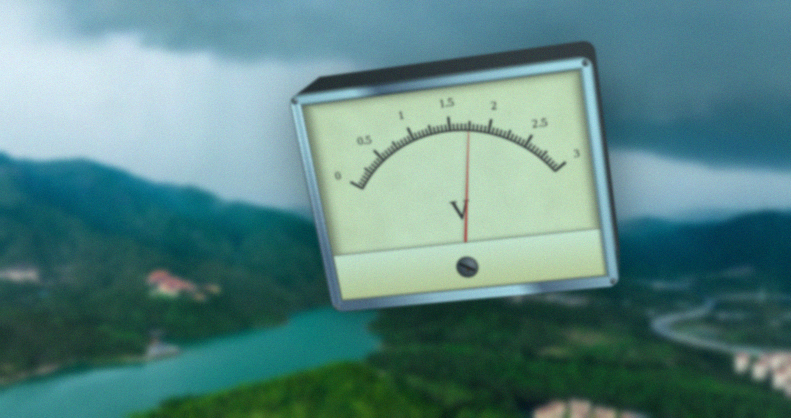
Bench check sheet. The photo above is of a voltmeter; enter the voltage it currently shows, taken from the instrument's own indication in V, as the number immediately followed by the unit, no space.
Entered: 1.75V
